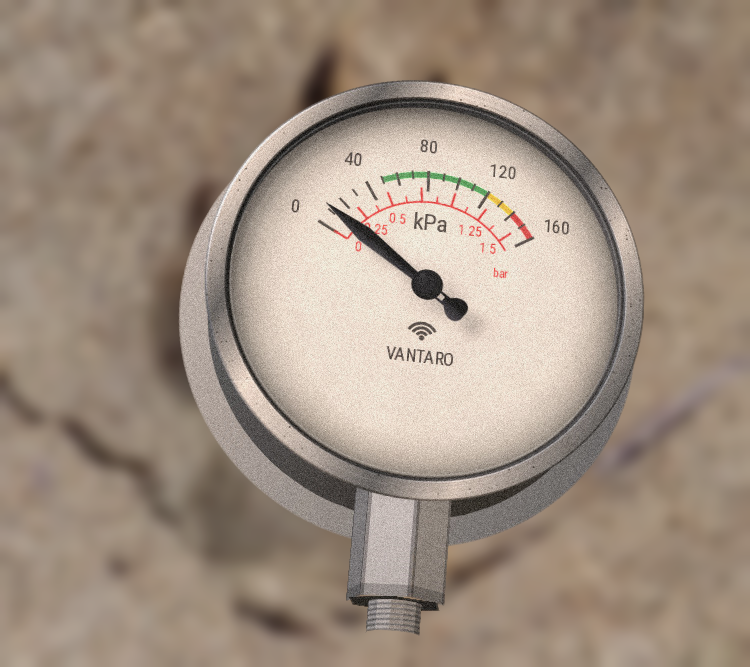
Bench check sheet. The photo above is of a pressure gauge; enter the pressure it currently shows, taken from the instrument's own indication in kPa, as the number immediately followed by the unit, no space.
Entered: 10kPa
